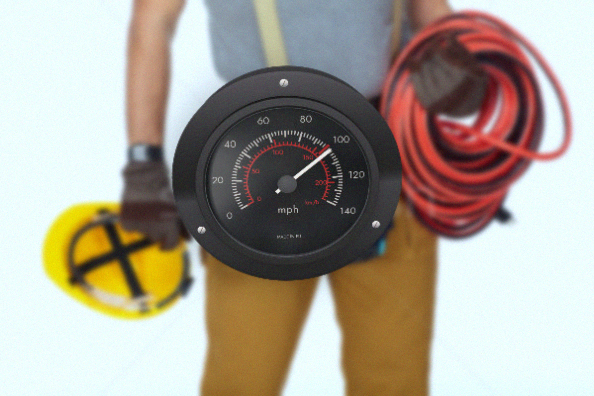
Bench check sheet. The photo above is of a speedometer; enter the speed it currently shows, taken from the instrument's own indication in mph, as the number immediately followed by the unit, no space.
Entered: 100mph
